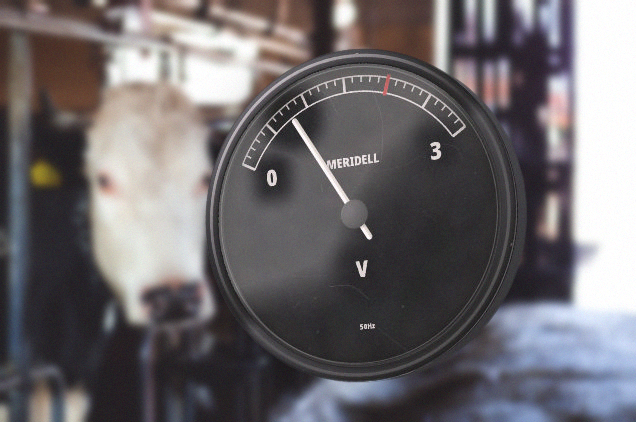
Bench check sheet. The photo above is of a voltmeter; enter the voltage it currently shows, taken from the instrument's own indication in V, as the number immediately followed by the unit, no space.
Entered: 0.8V
